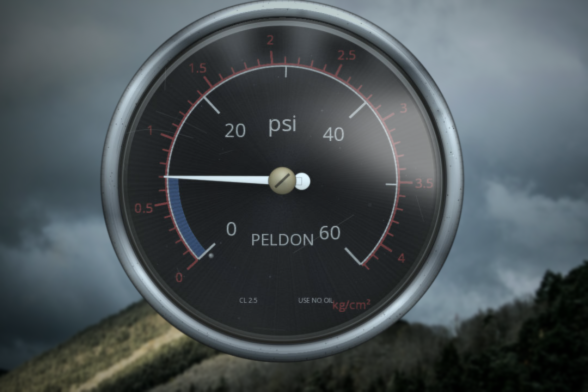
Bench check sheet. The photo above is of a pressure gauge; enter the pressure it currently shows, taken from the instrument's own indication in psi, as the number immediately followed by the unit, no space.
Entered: 10psi
